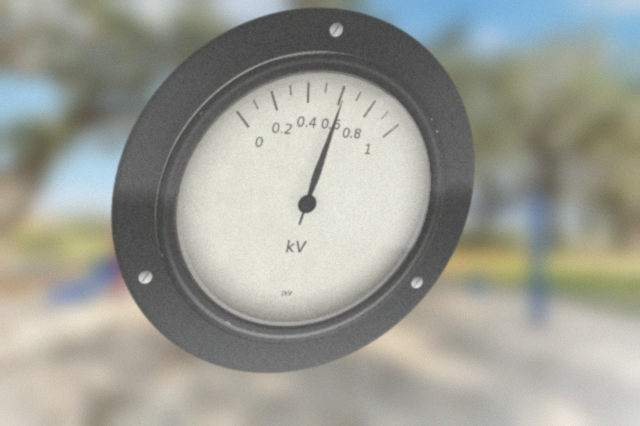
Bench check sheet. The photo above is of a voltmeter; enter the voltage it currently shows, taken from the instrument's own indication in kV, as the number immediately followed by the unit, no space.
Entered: 0.6kV
